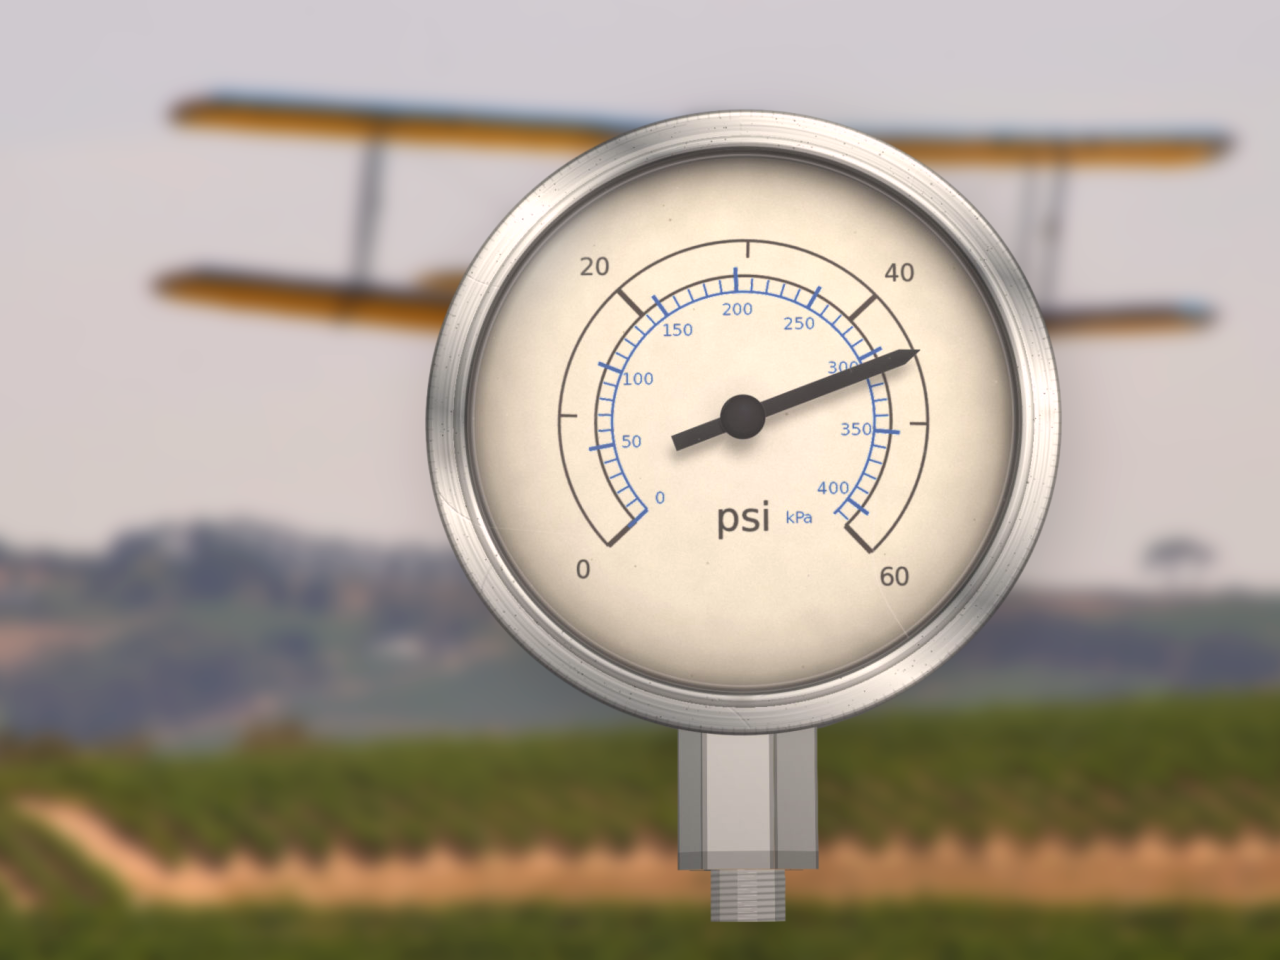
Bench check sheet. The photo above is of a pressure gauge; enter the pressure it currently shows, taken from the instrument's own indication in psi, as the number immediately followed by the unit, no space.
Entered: 45psi
